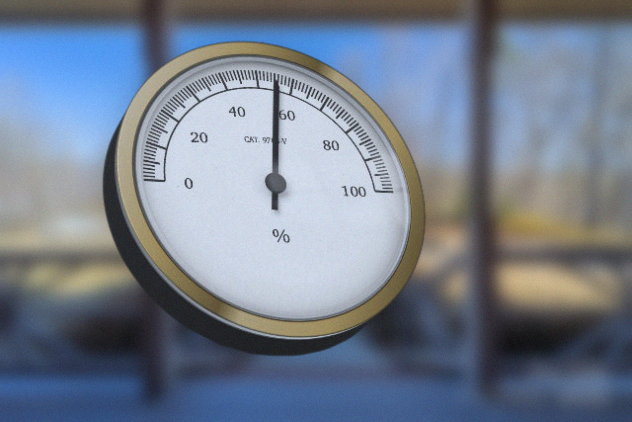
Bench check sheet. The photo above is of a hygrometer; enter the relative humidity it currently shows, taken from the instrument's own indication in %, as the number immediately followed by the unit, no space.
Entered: 55%
